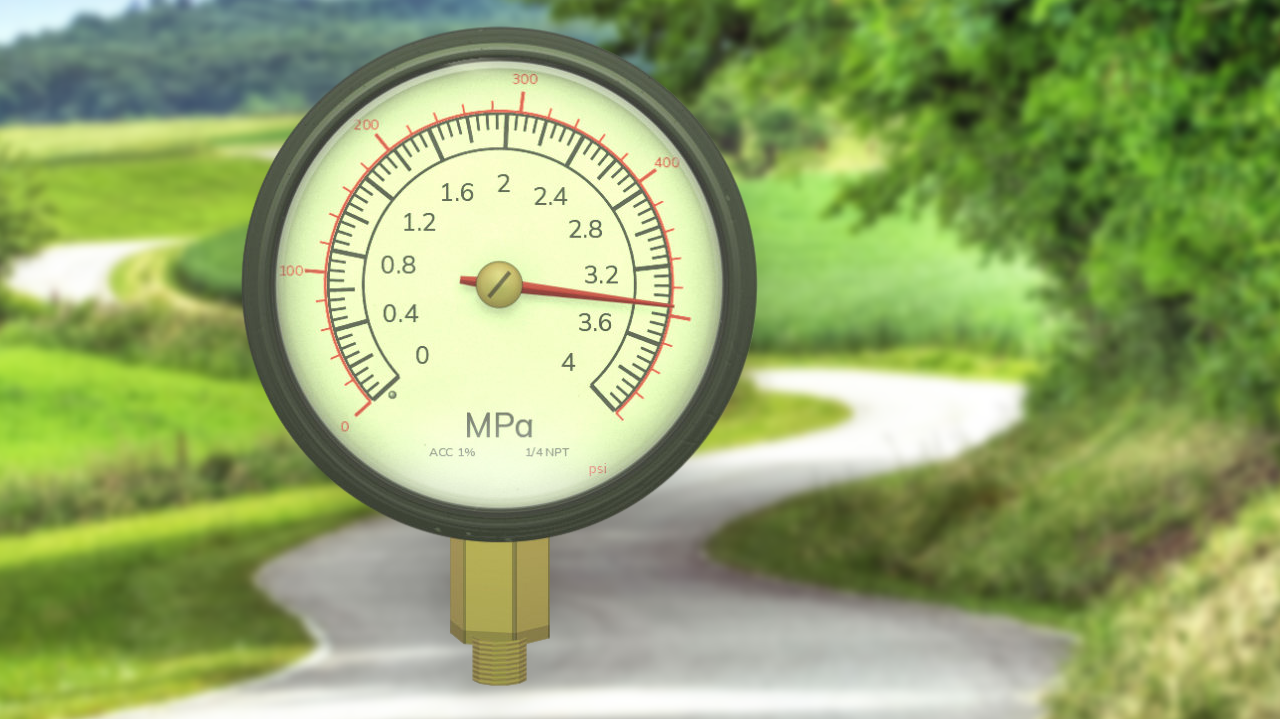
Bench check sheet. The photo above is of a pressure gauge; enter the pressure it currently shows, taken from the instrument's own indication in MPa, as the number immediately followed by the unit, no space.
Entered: 3.4MPa
